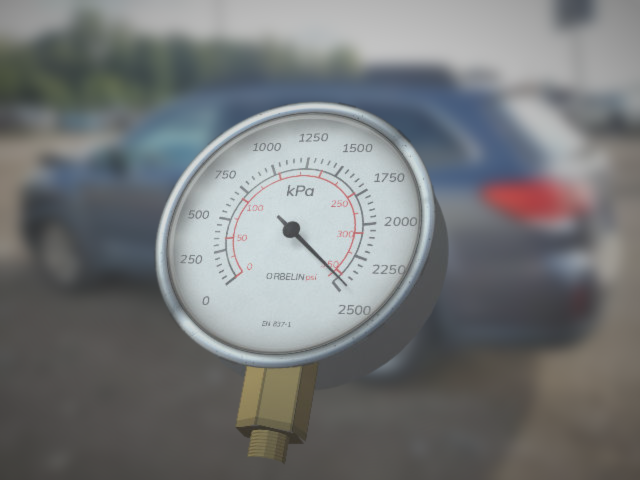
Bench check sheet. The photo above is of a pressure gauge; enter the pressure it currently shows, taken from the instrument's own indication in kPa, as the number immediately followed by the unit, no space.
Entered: 2450kPa
